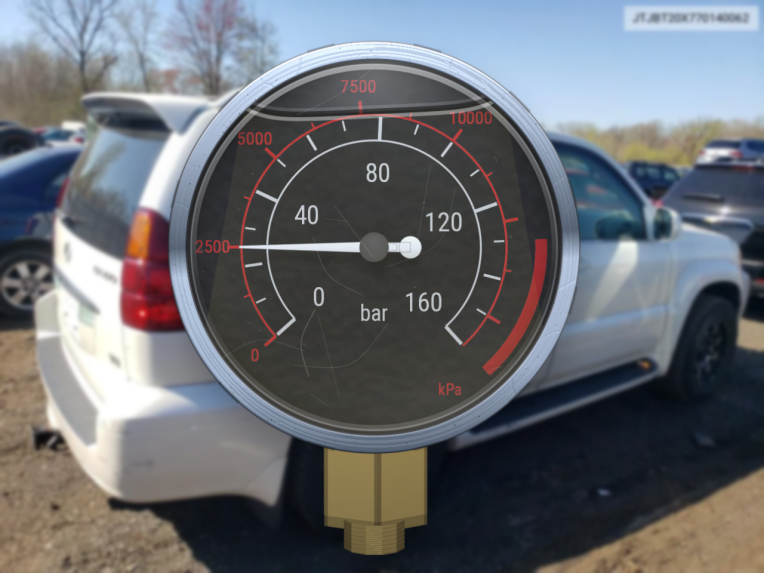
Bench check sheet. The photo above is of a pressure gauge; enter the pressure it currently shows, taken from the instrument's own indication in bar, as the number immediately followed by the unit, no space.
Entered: 25bar
